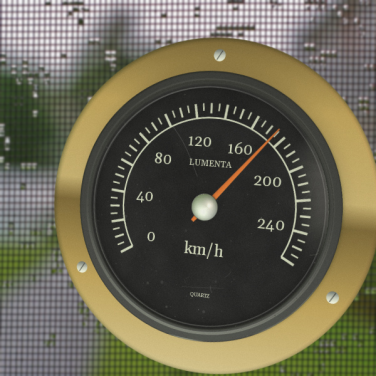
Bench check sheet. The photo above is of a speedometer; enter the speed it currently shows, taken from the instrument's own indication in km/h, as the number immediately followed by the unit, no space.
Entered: 175km/h
